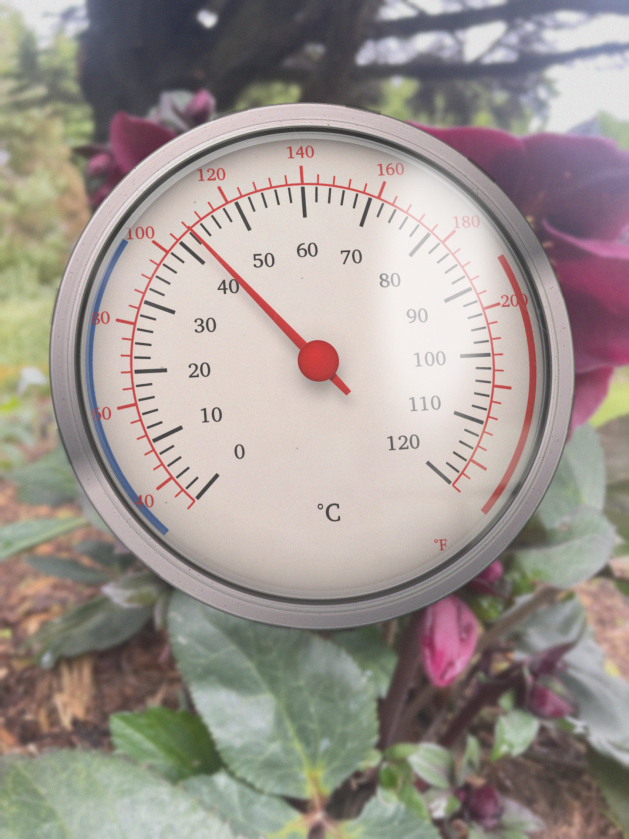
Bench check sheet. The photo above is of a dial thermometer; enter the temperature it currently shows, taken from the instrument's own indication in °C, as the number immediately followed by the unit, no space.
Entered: 42°C
